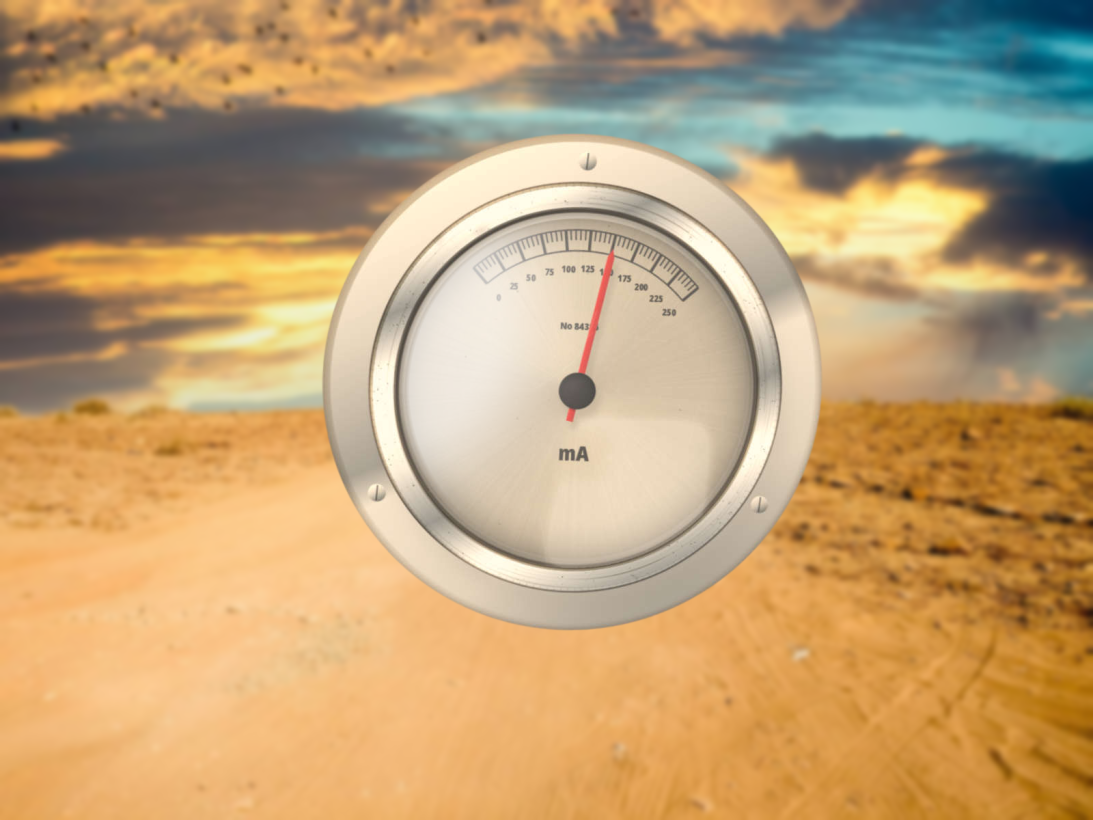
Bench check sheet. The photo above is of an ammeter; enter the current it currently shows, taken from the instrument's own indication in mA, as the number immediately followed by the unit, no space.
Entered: 150mA
